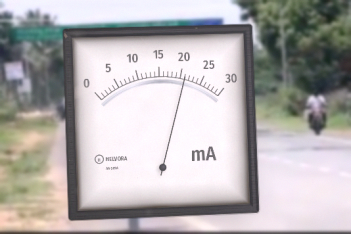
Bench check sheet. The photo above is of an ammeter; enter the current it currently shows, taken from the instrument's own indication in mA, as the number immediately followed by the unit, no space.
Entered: 21mA
